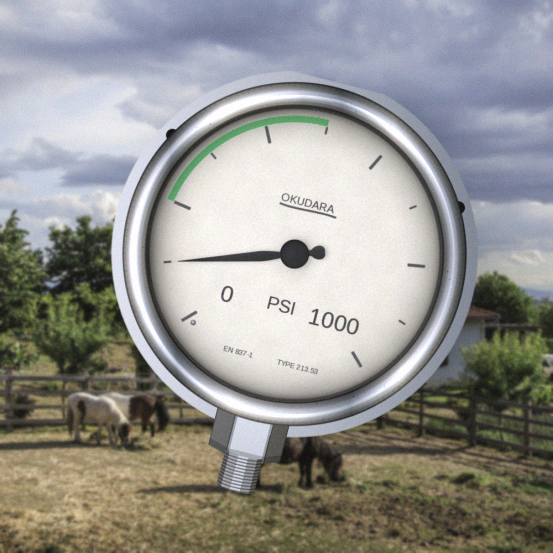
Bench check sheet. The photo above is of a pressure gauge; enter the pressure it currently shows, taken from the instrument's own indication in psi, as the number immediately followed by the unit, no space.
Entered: 100psi
